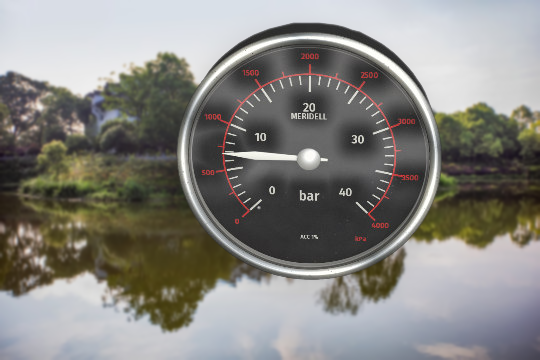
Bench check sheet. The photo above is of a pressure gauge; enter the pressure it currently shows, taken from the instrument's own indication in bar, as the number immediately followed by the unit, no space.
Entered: 7bar
